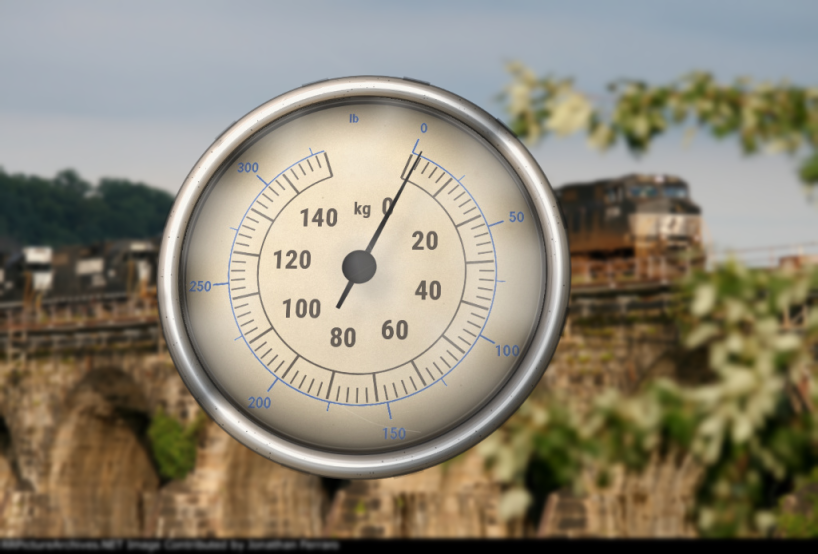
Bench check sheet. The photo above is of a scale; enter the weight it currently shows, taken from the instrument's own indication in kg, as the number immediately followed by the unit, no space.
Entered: 2kg
